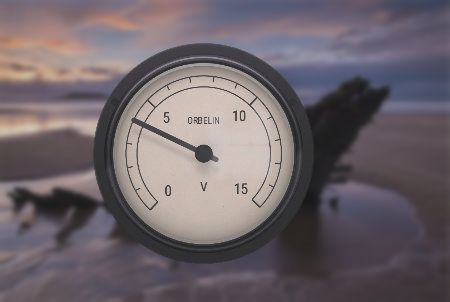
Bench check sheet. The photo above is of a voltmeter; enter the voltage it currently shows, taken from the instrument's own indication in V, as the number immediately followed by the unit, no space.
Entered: 4V
